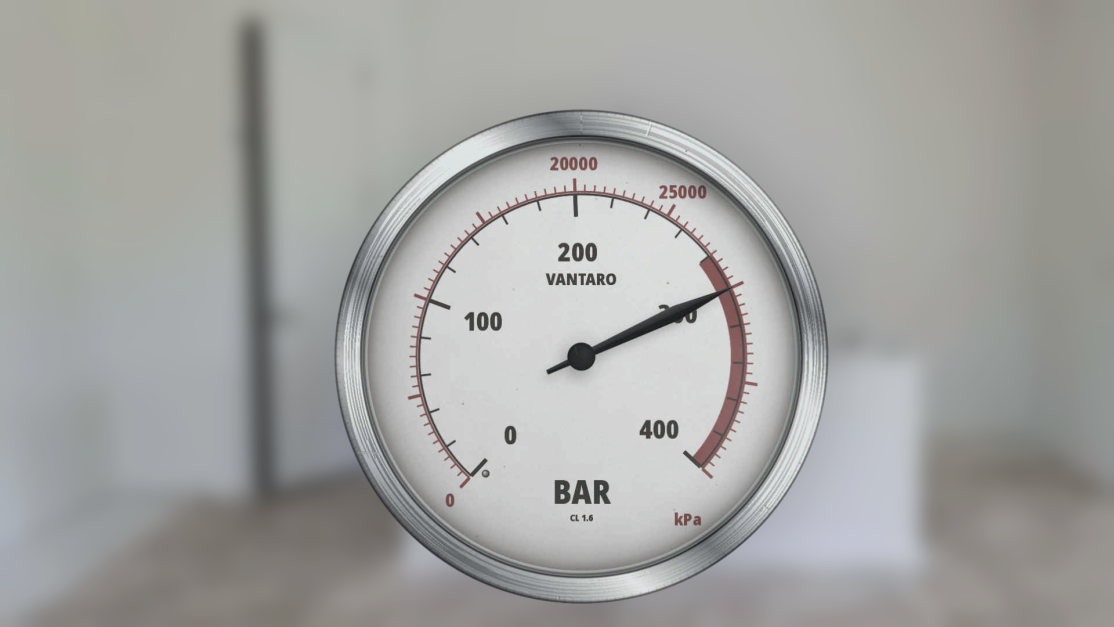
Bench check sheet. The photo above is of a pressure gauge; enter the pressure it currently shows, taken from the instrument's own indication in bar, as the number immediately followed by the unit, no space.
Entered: 300bar
